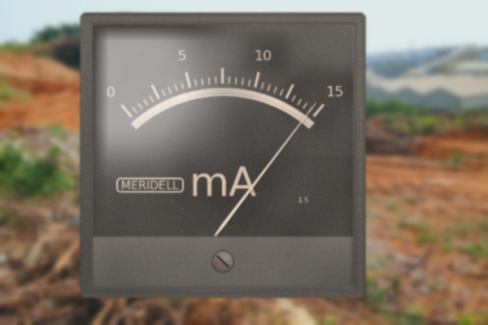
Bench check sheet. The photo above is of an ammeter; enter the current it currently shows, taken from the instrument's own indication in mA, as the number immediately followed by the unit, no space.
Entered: 14.5mA
